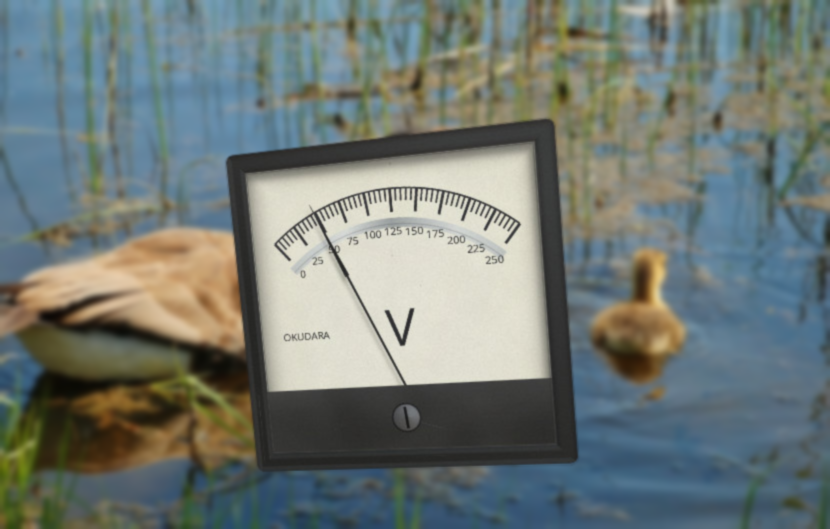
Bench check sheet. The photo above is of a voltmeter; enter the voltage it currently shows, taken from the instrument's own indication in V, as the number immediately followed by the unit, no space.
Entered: 50V
